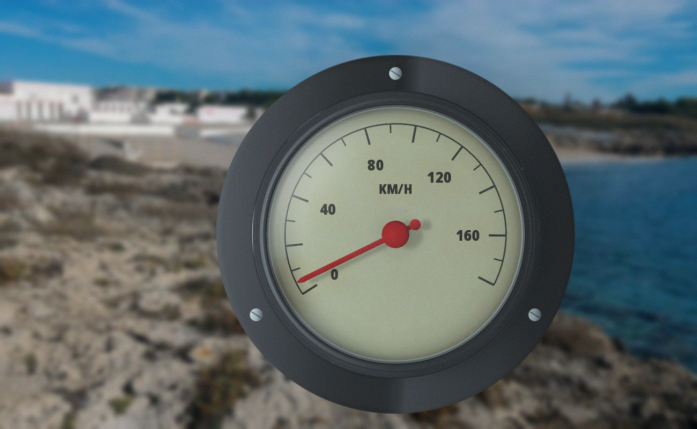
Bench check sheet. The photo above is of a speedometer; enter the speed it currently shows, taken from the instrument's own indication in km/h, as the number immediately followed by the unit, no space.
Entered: 5km/h
